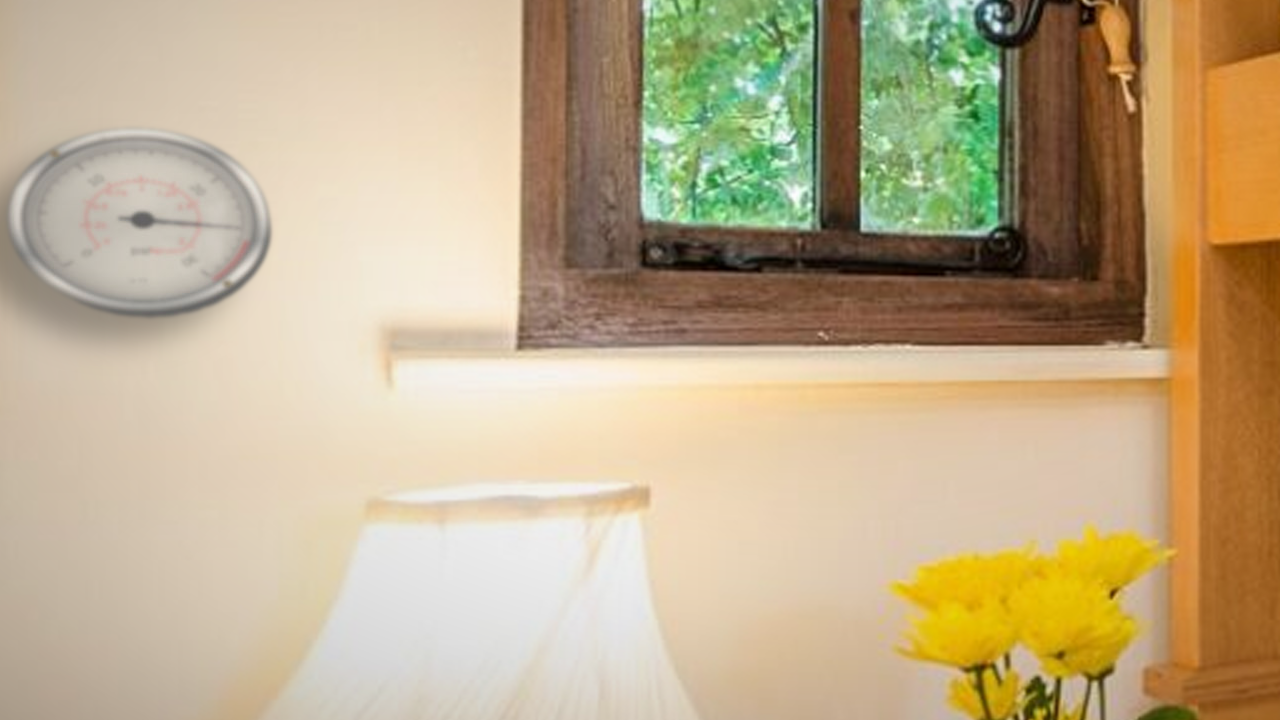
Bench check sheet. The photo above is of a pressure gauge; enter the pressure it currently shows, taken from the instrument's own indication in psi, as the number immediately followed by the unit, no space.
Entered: 25psi
